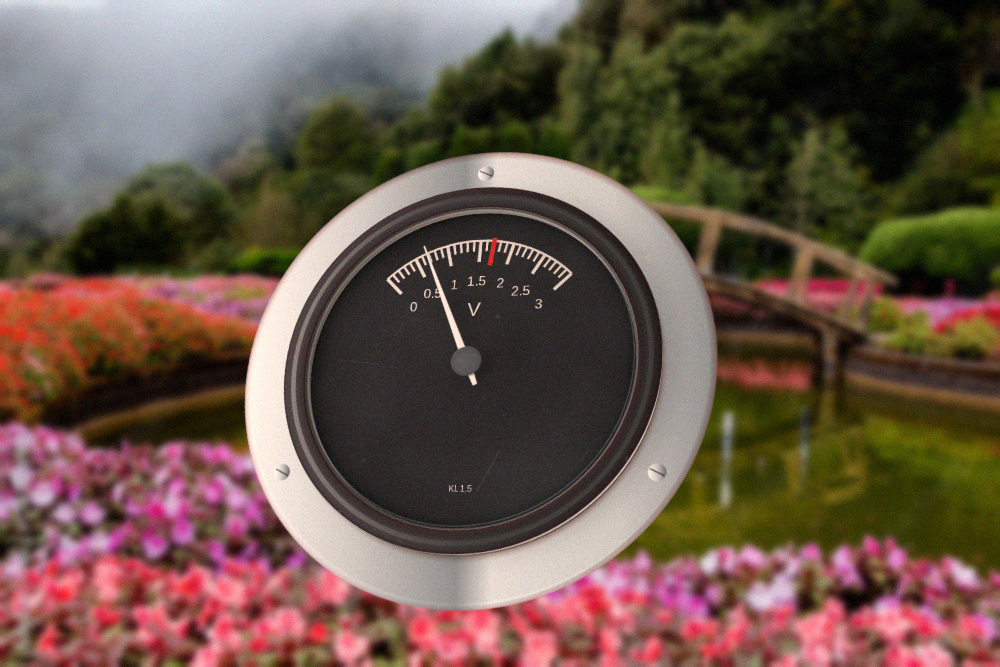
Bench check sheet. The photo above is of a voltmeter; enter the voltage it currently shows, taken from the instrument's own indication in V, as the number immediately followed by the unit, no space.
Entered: 0.7V
